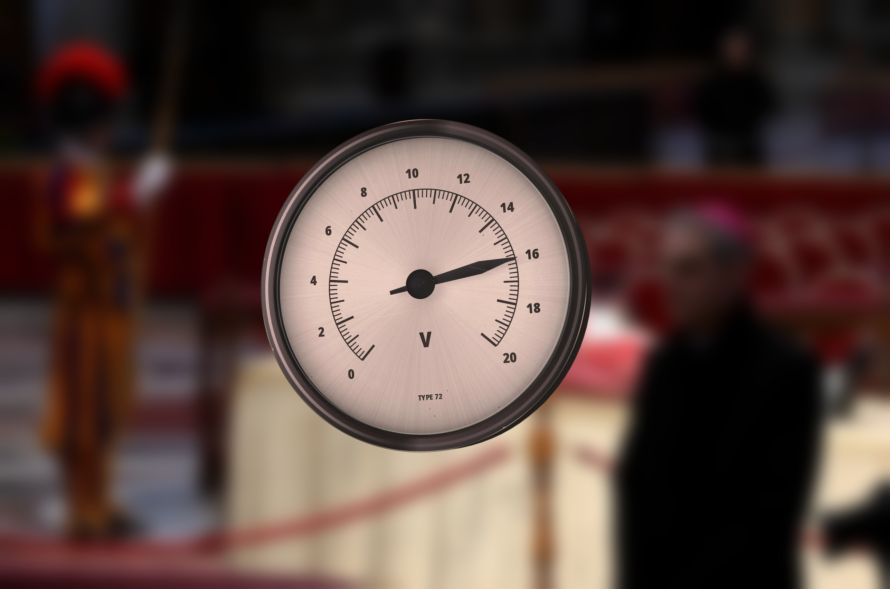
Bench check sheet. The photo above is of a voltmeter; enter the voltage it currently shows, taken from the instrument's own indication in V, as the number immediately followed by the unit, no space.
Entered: 16V
